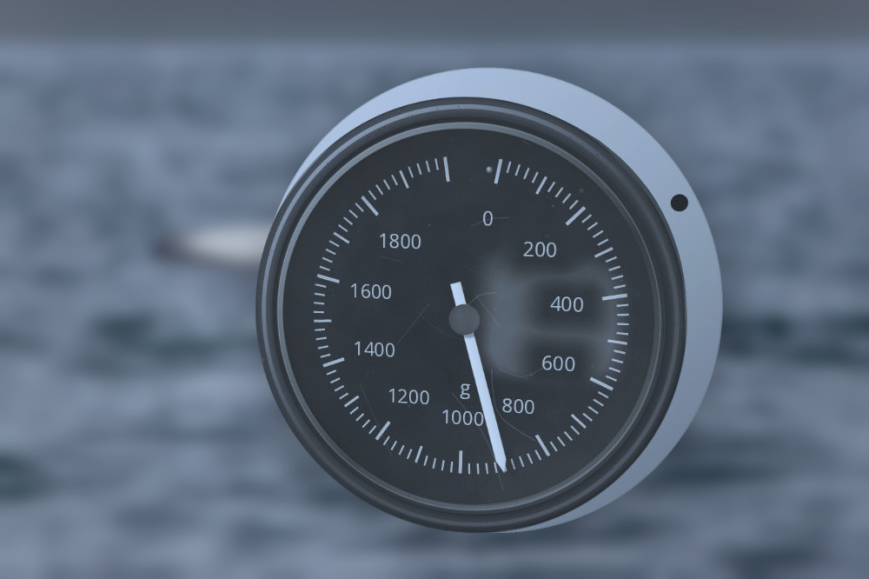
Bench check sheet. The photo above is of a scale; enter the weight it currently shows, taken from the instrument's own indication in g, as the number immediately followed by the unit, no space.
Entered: 900g
